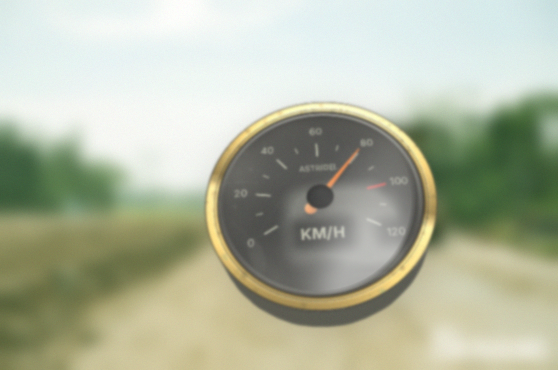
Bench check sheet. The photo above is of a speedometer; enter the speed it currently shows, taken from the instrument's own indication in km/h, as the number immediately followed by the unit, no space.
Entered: 80km/h
